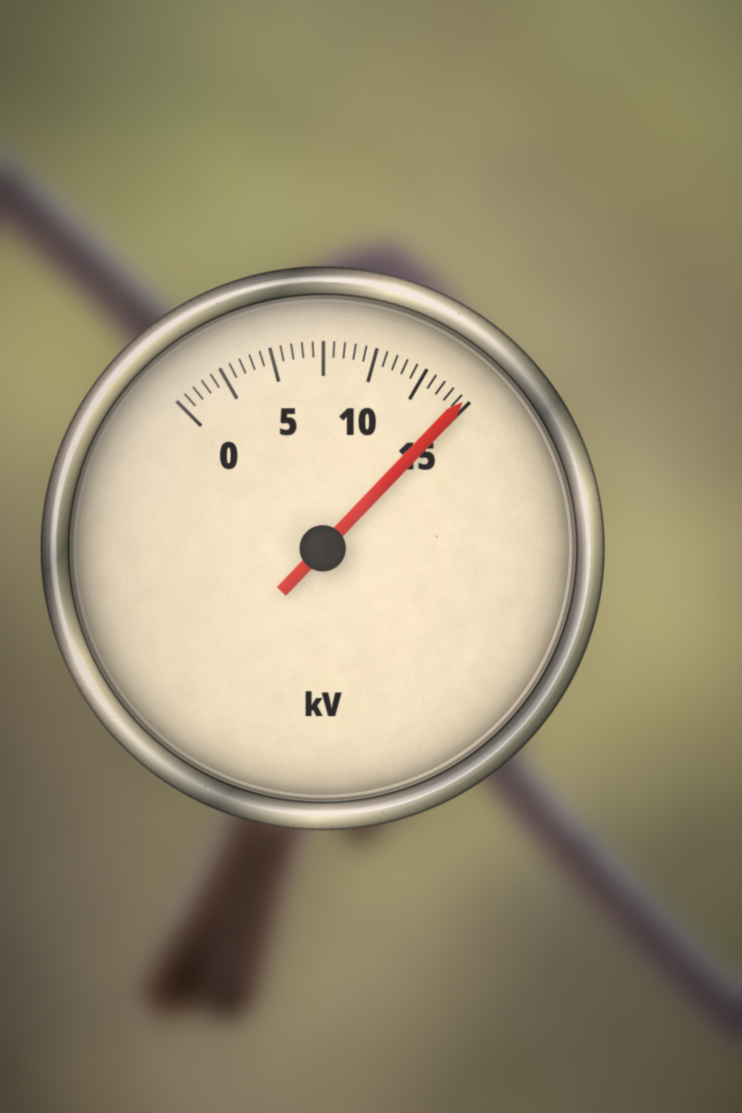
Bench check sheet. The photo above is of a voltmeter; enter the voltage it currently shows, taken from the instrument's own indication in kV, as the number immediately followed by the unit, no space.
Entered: 14.75kV
